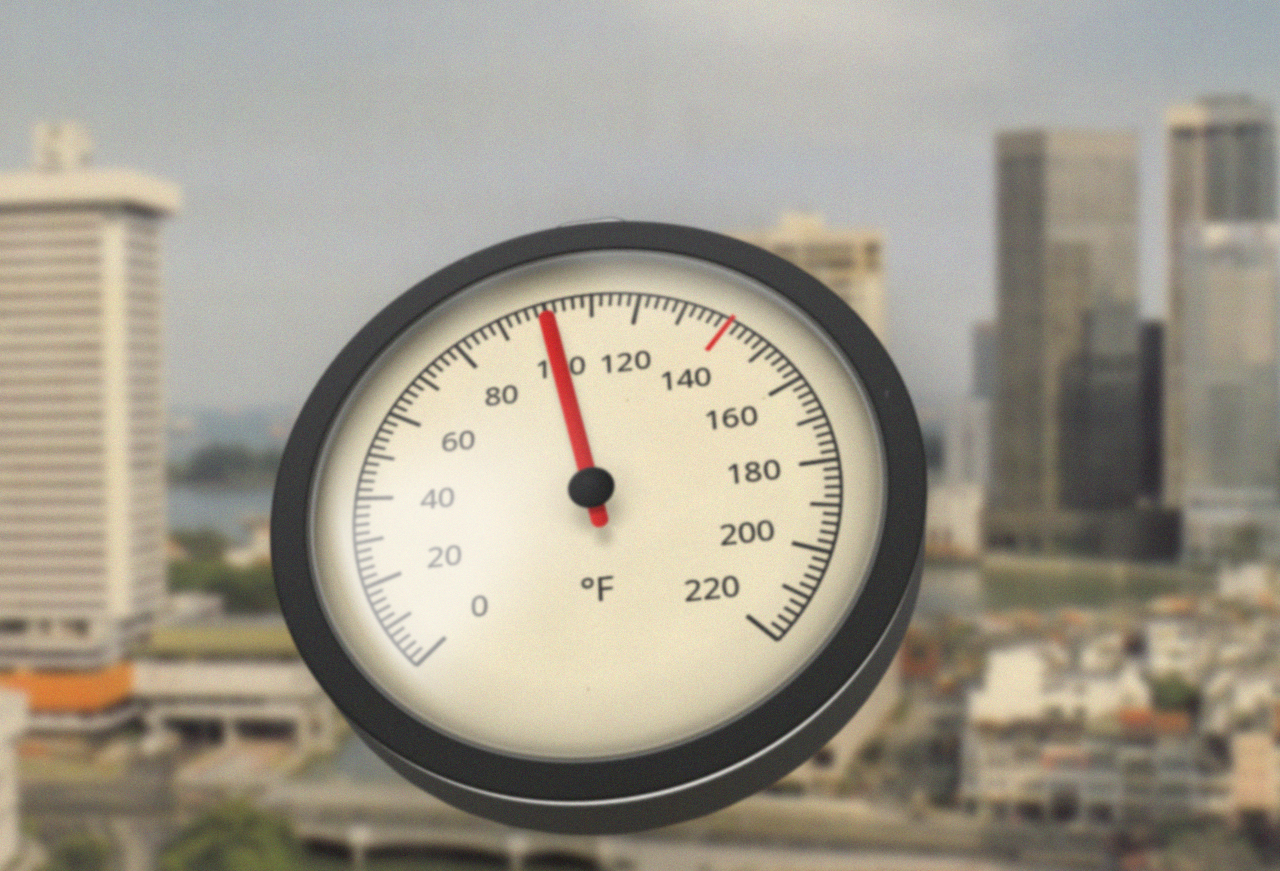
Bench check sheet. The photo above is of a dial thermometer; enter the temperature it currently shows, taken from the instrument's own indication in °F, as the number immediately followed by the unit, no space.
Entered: 100°F
